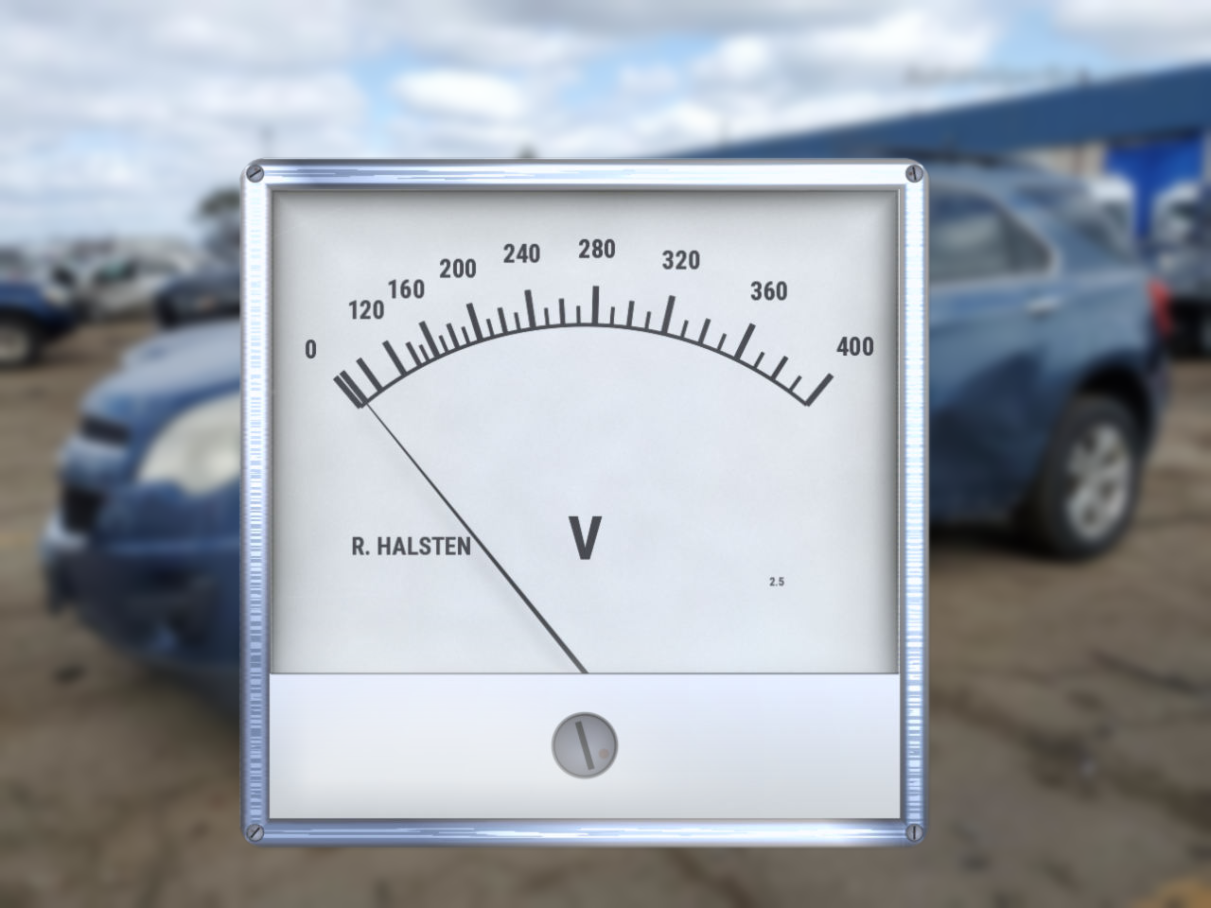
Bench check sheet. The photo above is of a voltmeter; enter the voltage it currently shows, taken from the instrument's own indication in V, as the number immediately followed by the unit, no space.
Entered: 40V
